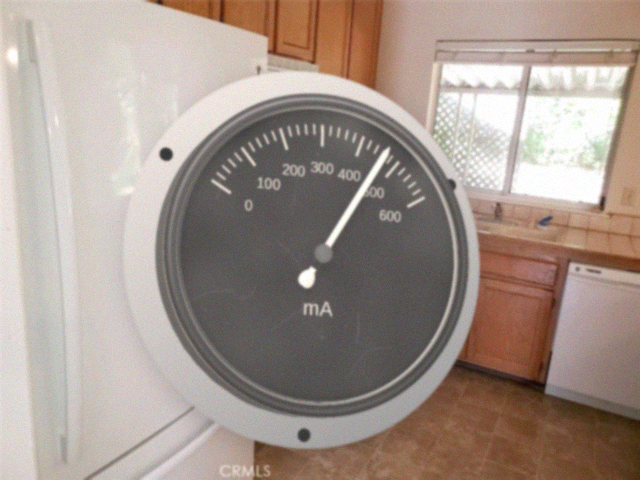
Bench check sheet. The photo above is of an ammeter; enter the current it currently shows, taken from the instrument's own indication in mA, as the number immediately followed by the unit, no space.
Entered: 460mA
